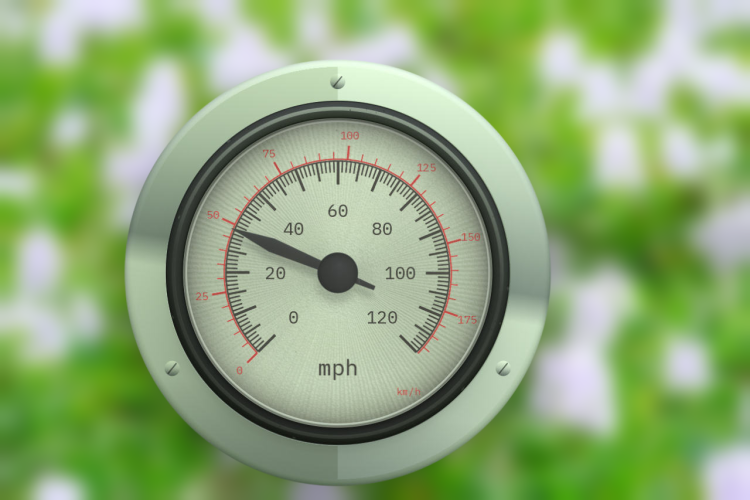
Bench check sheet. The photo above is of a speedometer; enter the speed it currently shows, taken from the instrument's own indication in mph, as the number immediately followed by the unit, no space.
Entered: 30mph
